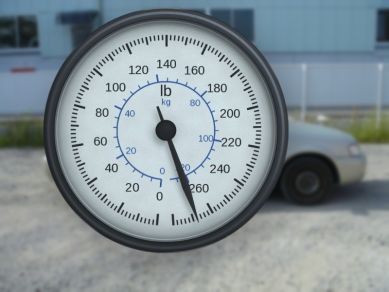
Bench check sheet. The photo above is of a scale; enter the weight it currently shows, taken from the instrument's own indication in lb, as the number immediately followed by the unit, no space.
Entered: 268lb
